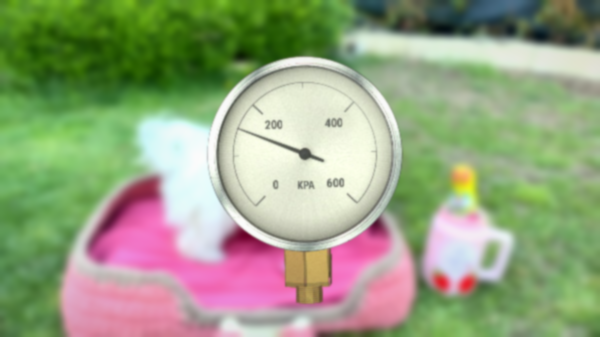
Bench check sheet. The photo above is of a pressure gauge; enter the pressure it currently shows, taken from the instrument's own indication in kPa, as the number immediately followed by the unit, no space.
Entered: 150kPa
